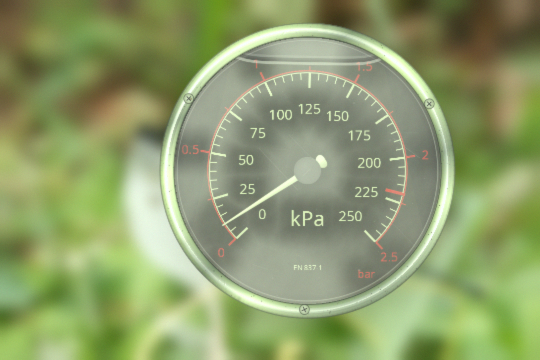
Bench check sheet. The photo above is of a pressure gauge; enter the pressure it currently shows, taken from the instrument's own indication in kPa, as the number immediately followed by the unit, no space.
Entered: 10kPa
